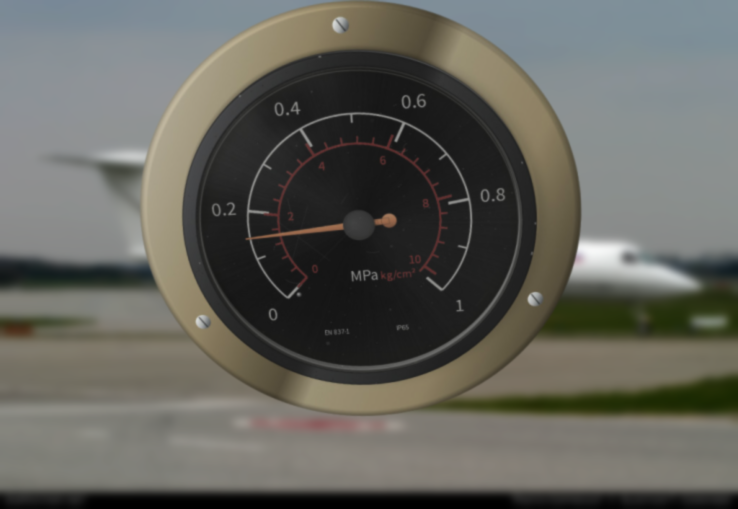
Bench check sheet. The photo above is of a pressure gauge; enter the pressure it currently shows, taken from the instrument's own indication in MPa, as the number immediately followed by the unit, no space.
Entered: 0.15MPa
